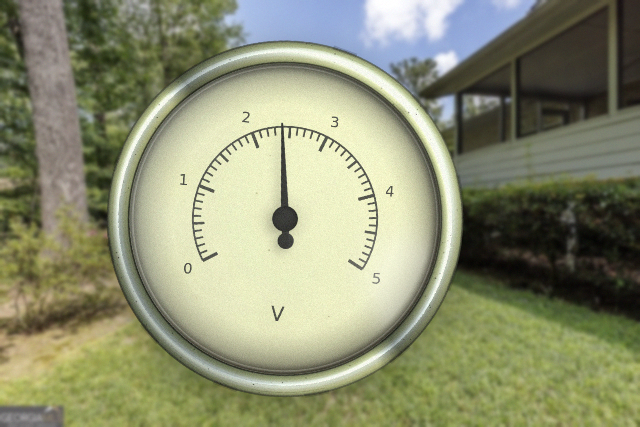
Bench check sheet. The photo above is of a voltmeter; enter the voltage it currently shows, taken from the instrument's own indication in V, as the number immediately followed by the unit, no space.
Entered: 2.4V
